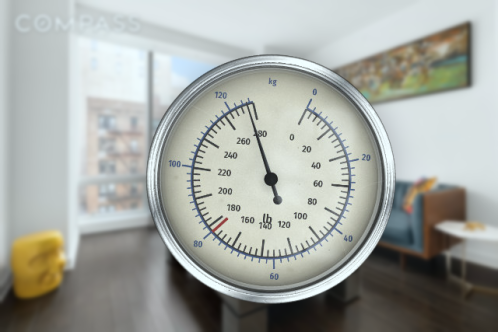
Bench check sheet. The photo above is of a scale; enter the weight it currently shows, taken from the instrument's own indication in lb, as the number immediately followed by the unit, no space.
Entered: 276lb
